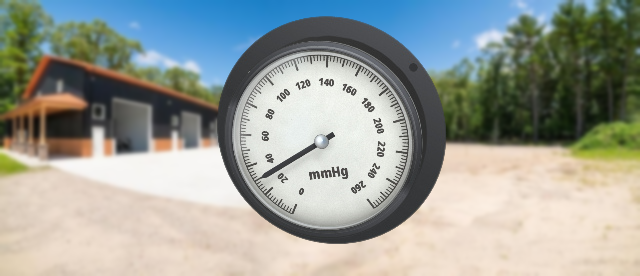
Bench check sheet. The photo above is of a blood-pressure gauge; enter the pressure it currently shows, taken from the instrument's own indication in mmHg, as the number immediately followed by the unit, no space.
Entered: 30mmHg
